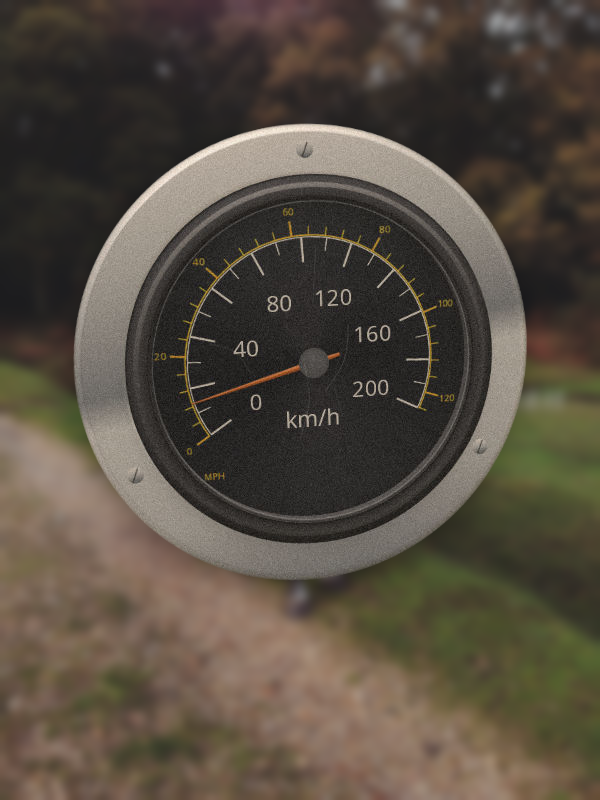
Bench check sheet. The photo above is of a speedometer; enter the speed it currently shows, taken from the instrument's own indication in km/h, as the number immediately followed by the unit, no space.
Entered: 15km/h
